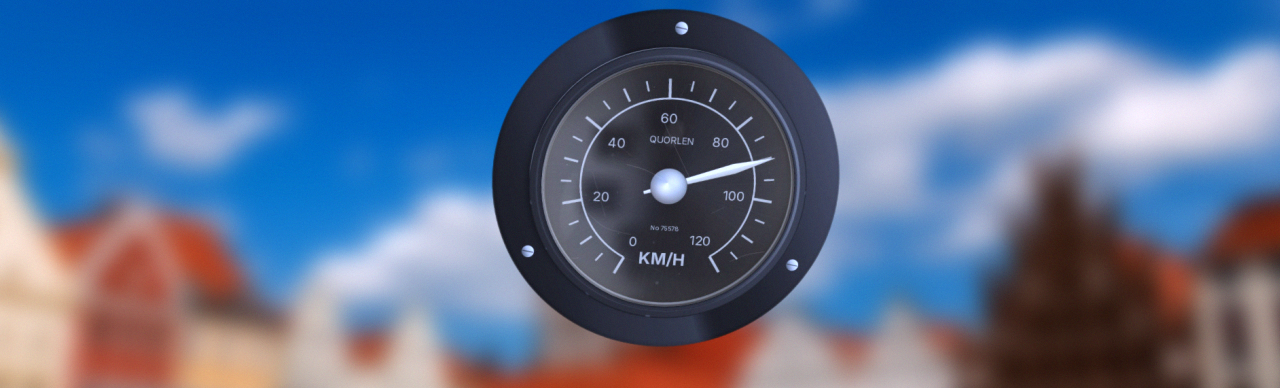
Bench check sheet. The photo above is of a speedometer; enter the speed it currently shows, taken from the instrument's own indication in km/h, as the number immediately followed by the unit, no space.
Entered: 90km/h
